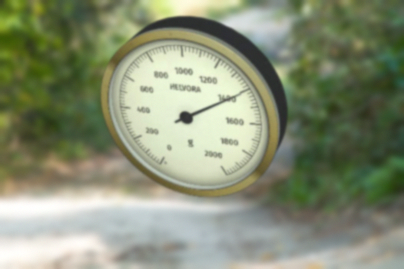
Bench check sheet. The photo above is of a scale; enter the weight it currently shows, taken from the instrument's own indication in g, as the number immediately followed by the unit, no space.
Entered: 1400g
